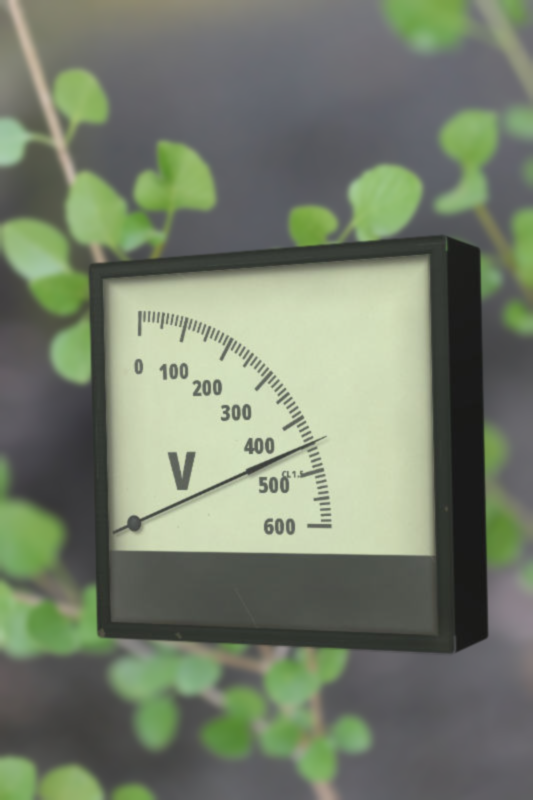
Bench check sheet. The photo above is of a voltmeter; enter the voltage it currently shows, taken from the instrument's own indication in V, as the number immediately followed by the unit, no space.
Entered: 450V
